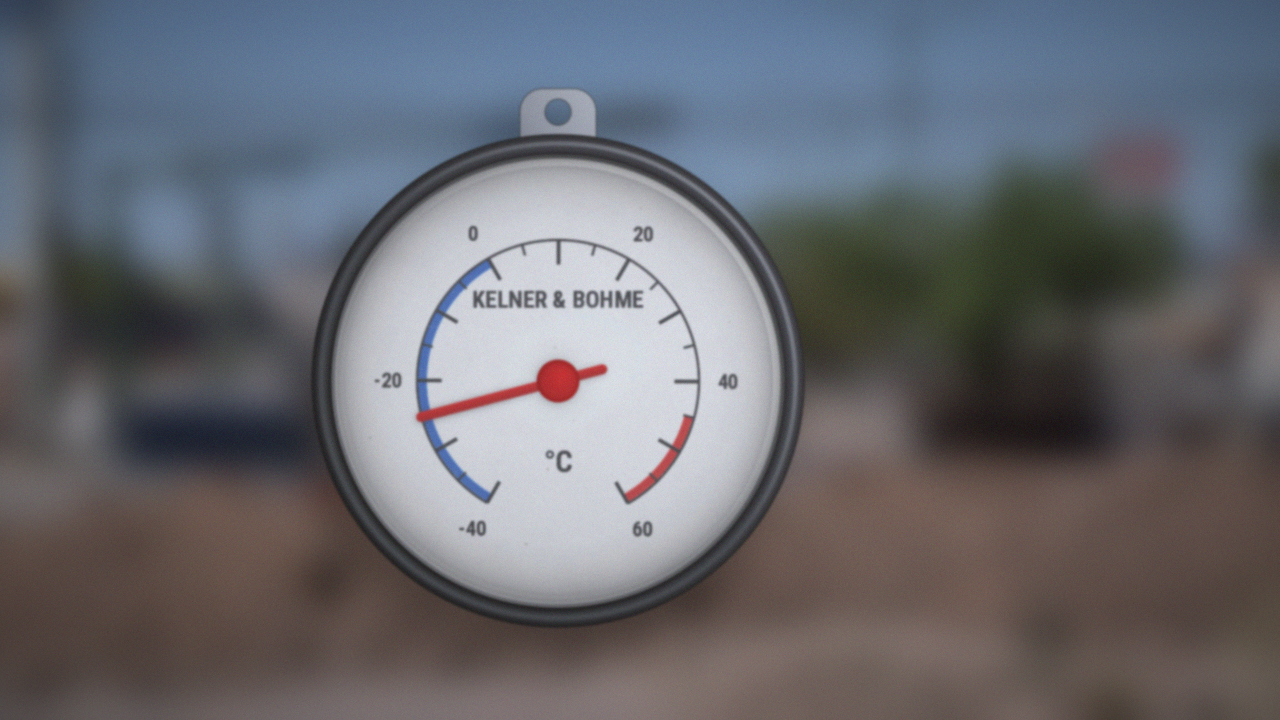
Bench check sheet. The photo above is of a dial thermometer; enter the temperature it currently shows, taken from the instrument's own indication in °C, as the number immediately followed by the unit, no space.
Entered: -25°C
